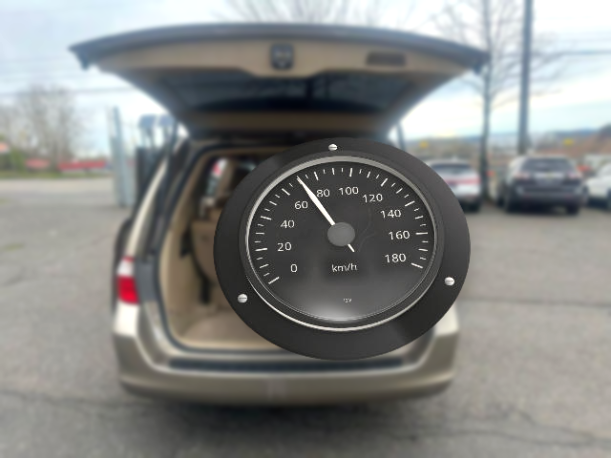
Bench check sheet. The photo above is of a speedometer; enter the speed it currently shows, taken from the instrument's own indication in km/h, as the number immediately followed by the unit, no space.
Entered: 70km/h
